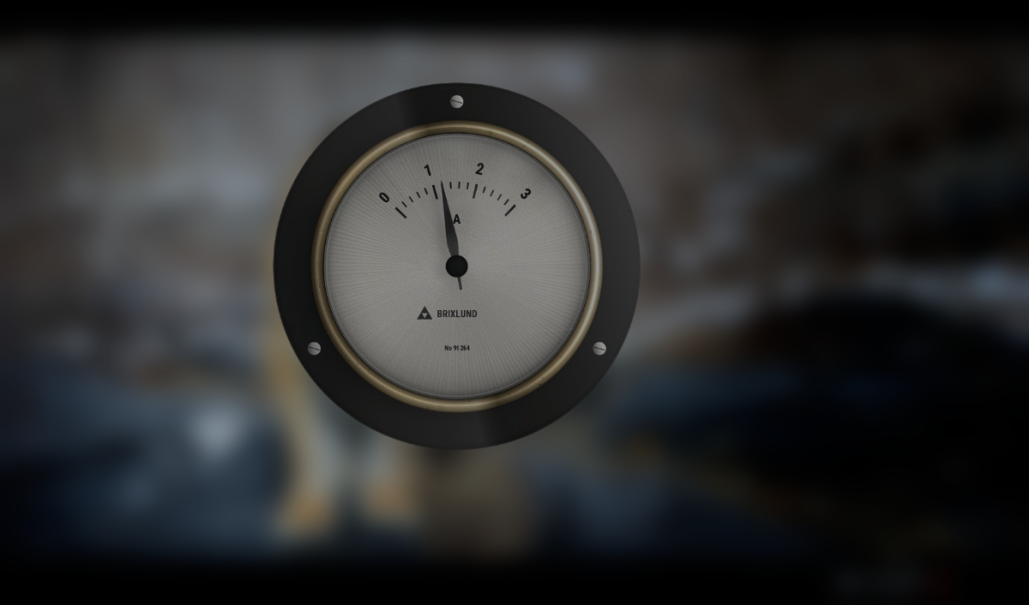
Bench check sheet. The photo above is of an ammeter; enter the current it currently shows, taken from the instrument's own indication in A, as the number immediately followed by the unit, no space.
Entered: 1.2A
